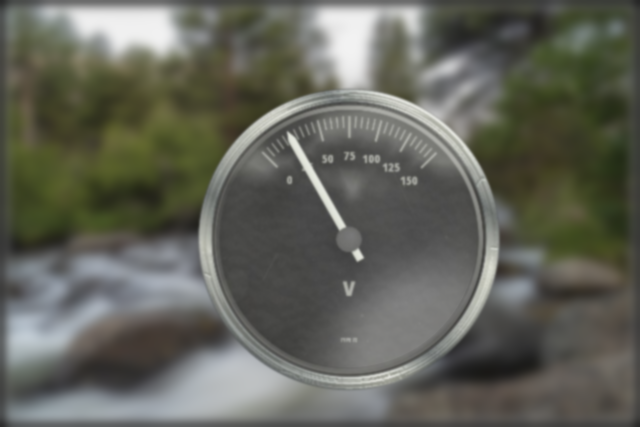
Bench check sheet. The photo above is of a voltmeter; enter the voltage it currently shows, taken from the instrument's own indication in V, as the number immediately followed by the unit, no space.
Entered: 25V
